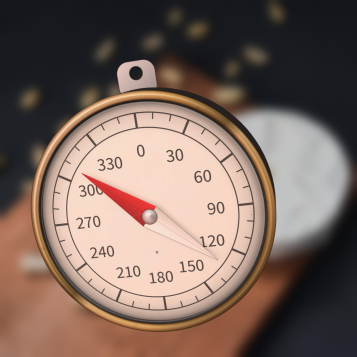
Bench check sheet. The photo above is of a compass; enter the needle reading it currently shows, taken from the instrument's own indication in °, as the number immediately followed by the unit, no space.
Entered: 310°
